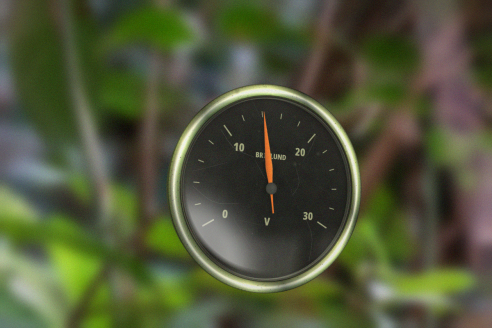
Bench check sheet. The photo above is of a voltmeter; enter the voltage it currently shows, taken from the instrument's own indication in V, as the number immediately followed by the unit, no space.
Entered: 14V
